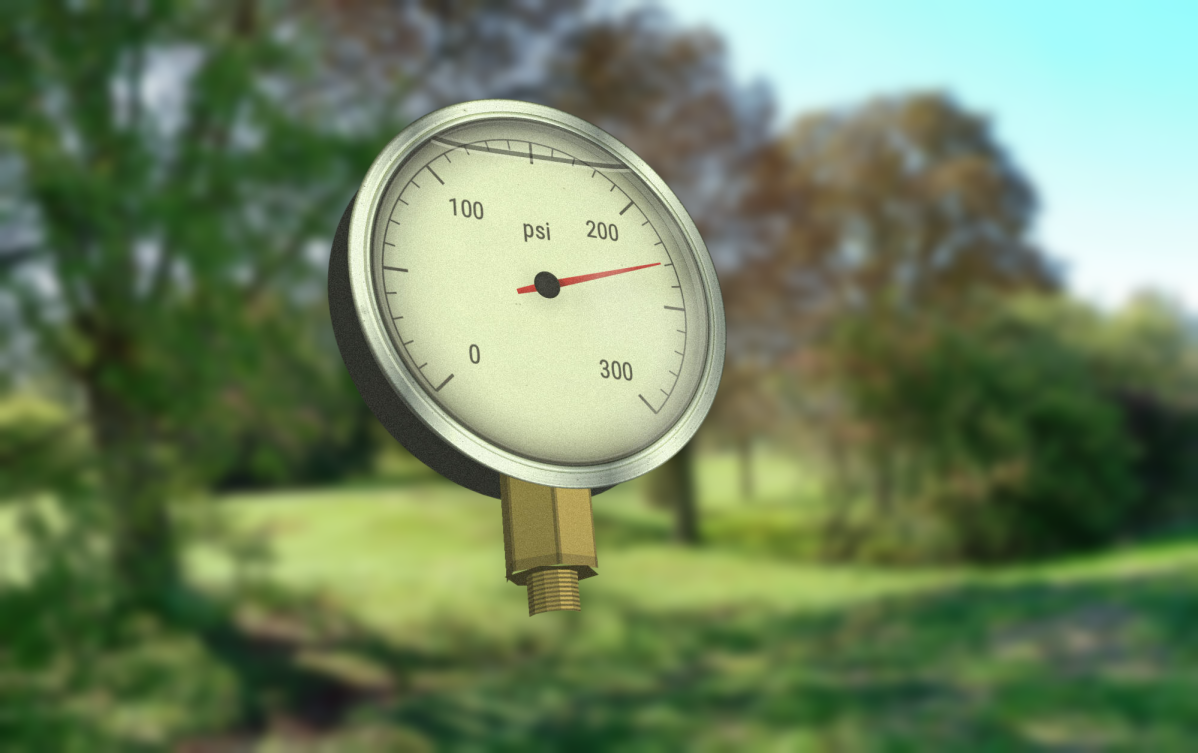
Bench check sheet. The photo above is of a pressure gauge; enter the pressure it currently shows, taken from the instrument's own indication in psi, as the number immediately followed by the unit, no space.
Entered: 230psi
